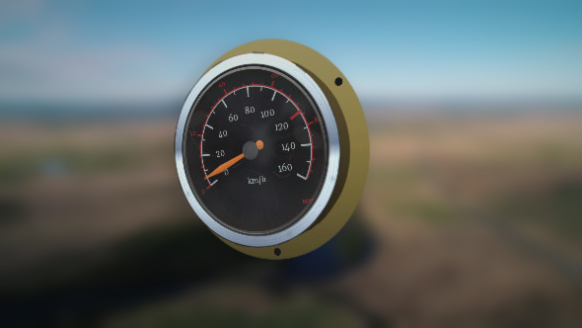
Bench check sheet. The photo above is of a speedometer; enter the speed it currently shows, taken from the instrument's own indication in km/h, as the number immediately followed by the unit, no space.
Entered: 5km/h
